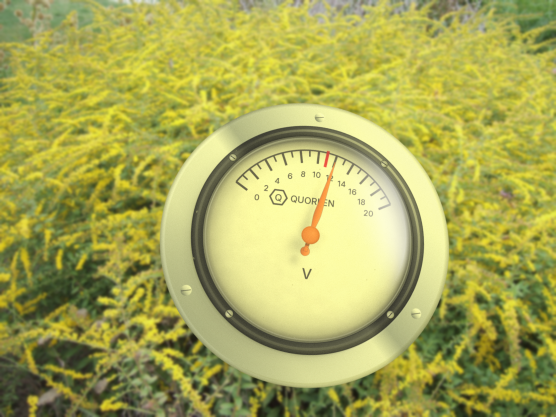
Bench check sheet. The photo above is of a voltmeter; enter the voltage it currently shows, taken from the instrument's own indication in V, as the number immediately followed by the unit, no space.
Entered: 12V
